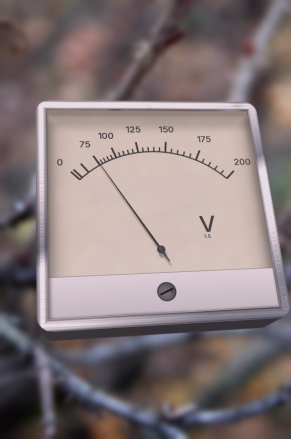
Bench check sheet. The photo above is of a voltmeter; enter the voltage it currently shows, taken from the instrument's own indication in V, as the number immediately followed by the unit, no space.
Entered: 75V
